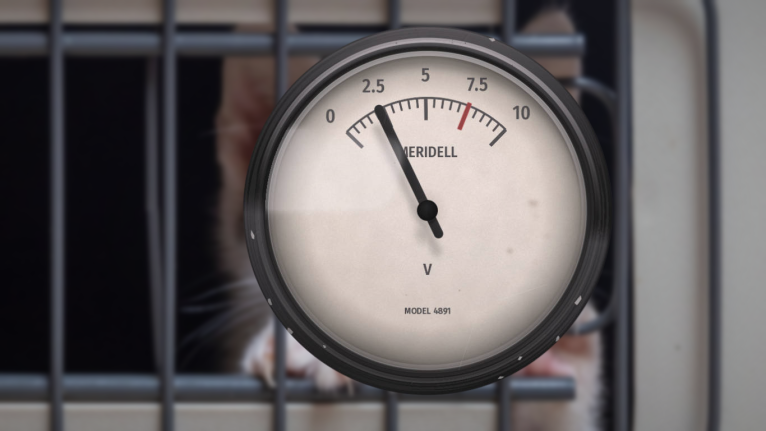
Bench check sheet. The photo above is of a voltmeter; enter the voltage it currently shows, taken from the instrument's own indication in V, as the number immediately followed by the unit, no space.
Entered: 2.25V
